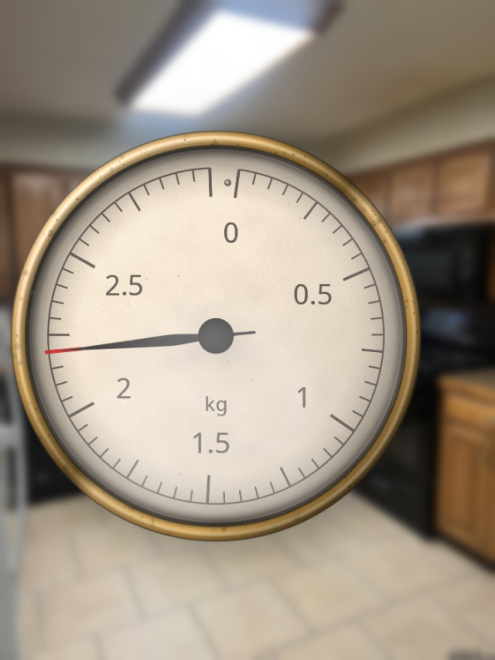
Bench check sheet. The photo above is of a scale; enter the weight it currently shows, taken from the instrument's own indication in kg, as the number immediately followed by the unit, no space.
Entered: 2.2kg
